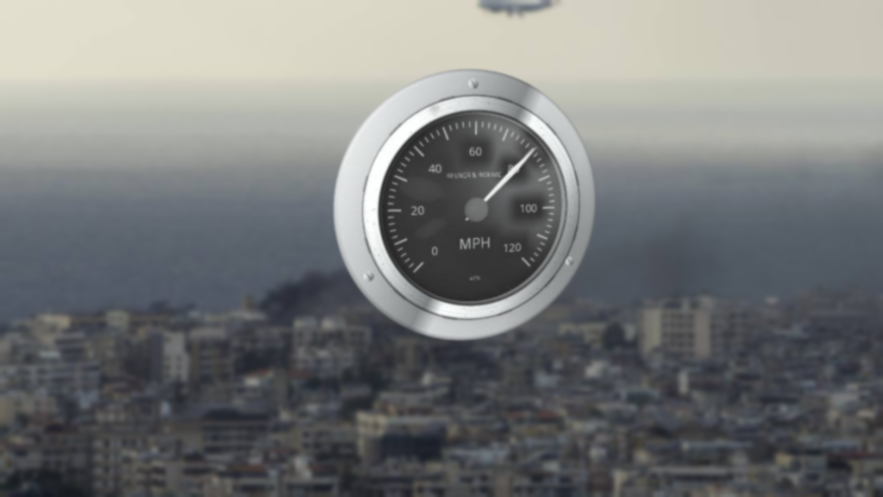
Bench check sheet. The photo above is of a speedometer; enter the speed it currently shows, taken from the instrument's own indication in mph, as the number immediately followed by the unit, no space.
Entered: 80mph
